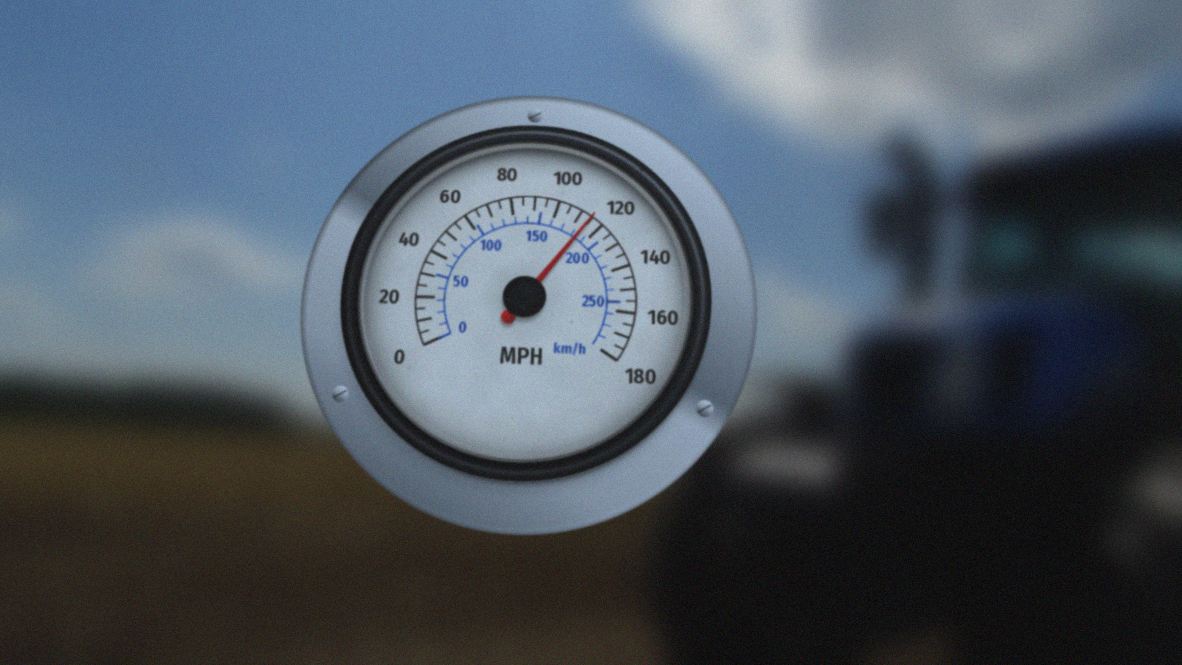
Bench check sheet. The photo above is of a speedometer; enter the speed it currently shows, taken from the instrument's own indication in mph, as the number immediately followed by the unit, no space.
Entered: 115mph
